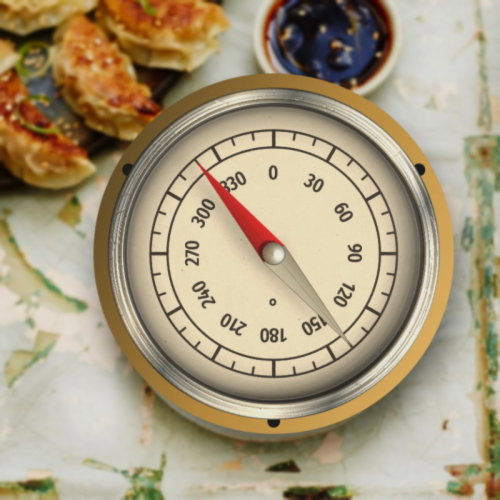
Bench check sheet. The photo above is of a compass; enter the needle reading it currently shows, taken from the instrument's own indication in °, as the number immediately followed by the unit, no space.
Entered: 320°
